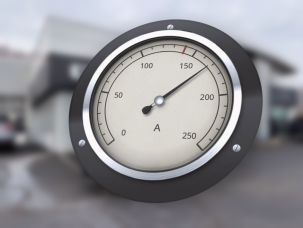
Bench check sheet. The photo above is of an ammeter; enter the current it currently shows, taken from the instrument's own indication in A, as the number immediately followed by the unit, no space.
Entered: 170A
